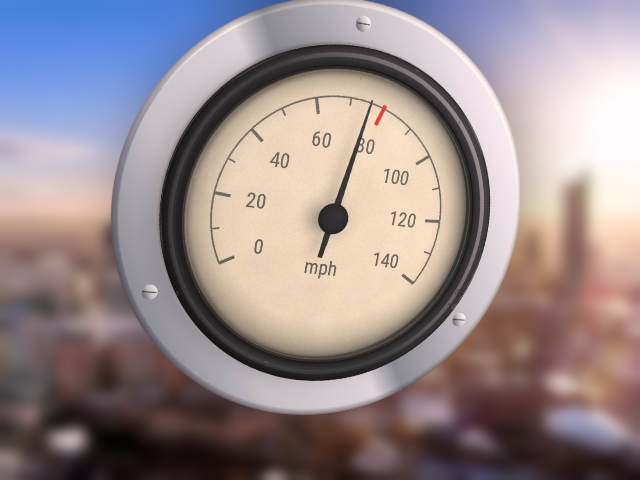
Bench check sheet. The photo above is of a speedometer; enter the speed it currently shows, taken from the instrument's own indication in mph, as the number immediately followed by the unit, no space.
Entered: 75mph
